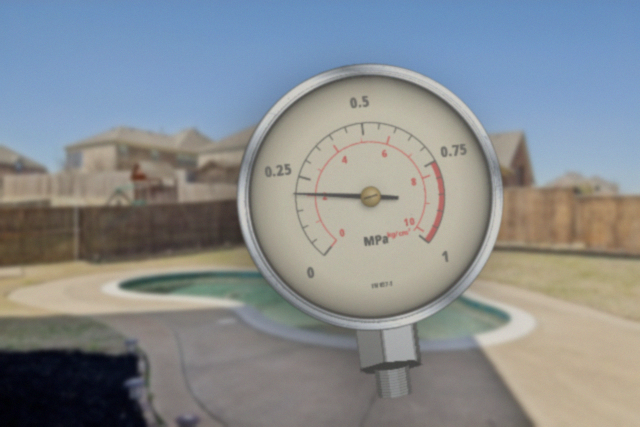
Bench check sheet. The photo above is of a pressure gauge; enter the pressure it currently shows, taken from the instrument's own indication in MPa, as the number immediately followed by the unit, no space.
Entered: 0.2MPa
